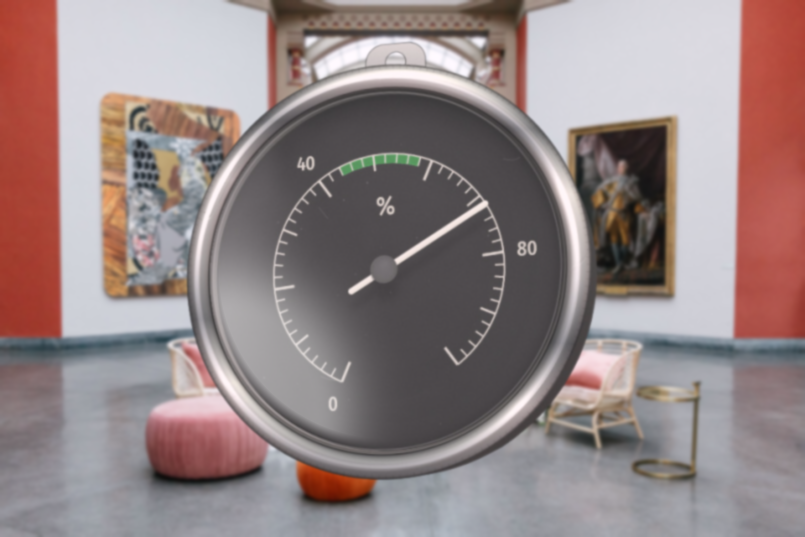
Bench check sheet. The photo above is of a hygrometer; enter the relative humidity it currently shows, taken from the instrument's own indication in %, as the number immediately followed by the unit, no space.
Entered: 72%
